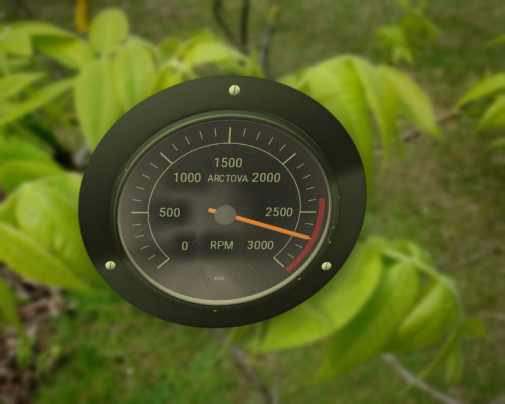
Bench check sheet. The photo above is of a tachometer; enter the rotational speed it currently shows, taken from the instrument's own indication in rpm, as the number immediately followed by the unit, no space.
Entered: 2700rpm
